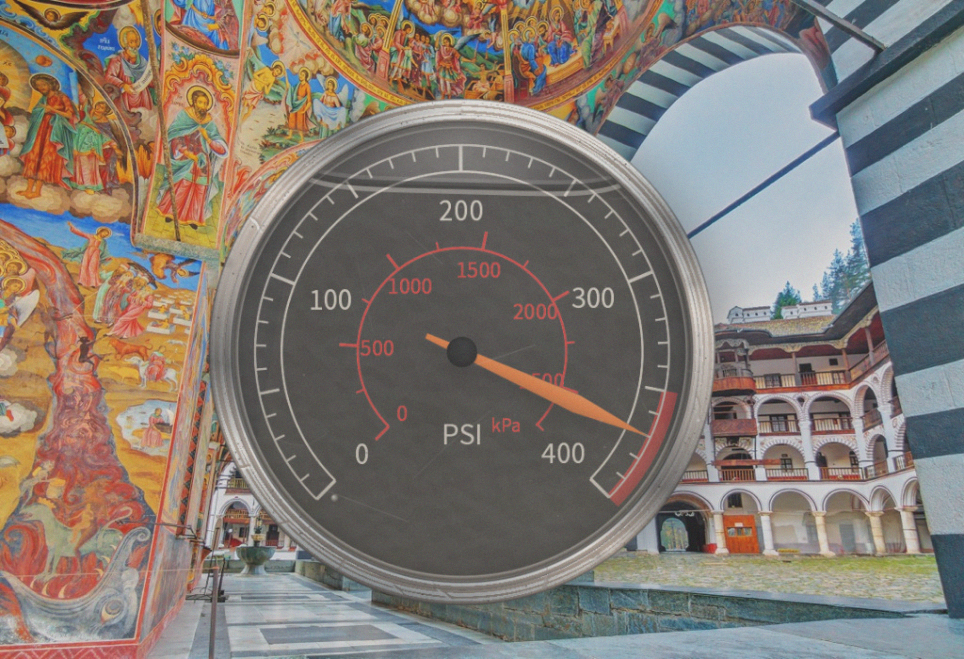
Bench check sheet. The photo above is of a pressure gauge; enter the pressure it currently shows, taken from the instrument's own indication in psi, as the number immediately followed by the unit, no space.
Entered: 370psi
